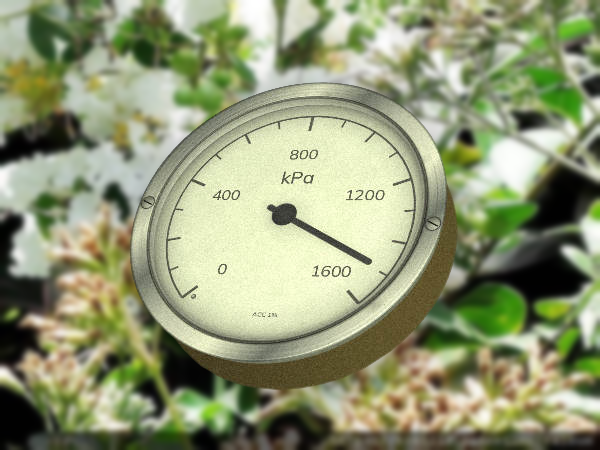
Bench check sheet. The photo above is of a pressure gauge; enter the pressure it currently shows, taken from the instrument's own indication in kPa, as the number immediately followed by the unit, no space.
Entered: 1500kPa
